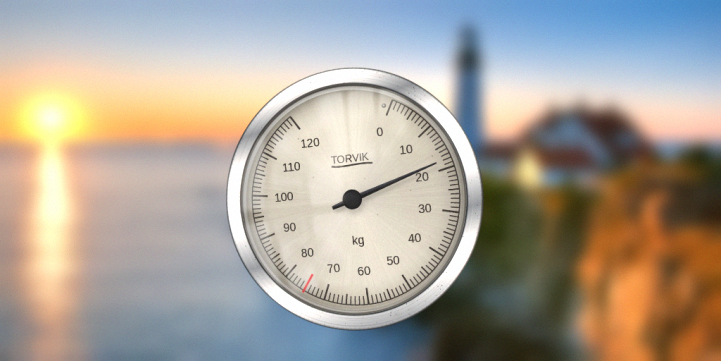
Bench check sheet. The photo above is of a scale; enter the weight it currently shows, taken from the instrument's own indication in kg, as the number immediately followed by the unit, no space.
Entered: 18kg
